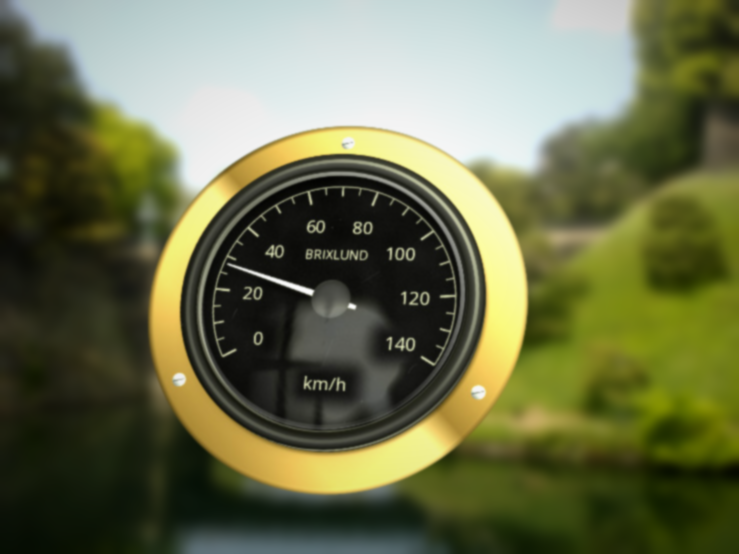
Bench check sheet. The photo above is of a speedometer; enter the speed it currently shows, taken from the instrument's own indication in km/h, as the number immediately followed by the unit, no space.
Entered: 27.5km/h
